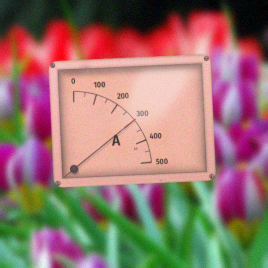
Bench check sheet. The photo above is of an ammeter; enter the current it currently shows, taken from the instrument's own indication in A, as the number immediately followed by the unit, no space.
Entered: 300A
